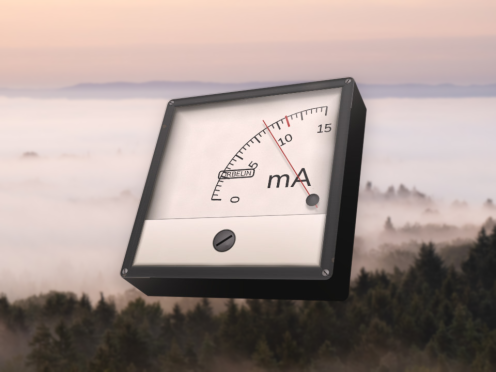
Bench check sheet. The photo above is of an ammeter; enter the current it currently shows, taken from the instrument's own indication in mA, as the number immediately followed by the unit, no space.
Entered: 9mA
